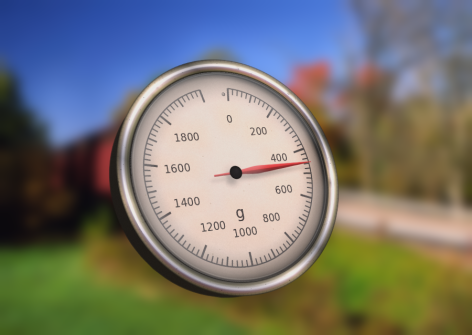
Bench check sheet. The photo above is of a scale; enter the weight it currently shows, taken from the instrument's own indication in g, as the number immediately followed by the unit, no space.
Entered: 460g
